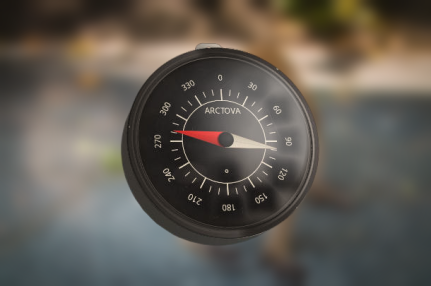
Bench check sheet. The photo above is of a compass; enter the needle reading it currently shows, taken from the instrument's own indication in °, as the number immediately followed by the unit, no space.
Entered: 280°
